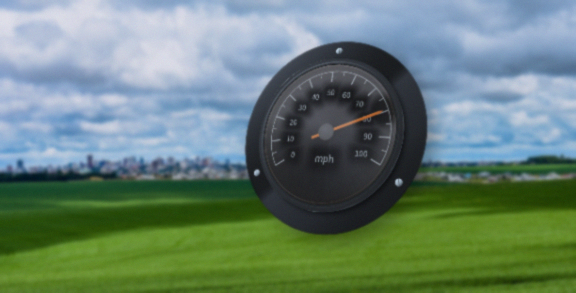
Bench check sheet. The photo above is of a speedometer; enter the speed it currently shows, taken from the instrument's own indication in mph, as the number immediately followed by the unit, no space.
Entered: 80mph
